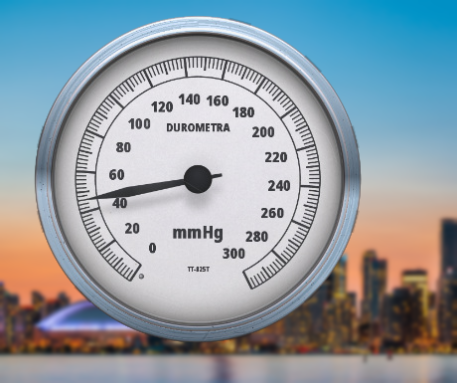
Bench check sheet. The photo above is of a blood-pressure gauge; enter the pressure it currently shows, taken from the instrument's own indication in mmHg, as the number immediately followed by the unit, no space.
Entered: 46mmHg
